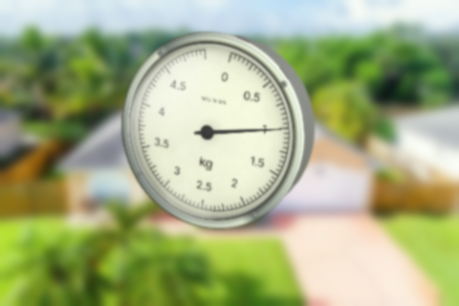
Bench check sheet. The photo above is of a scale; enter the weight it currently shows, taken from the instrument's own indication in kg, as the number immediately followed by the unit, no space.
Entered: 1kg
